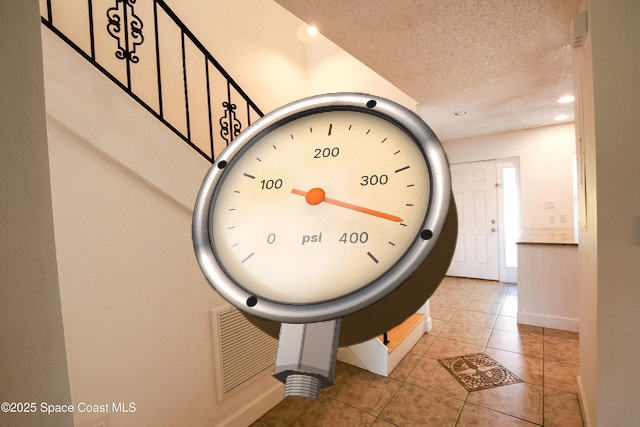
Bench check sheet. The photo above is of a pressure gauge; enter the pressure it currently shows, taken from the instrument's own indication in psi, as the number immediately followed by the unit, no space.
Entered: 360psi
